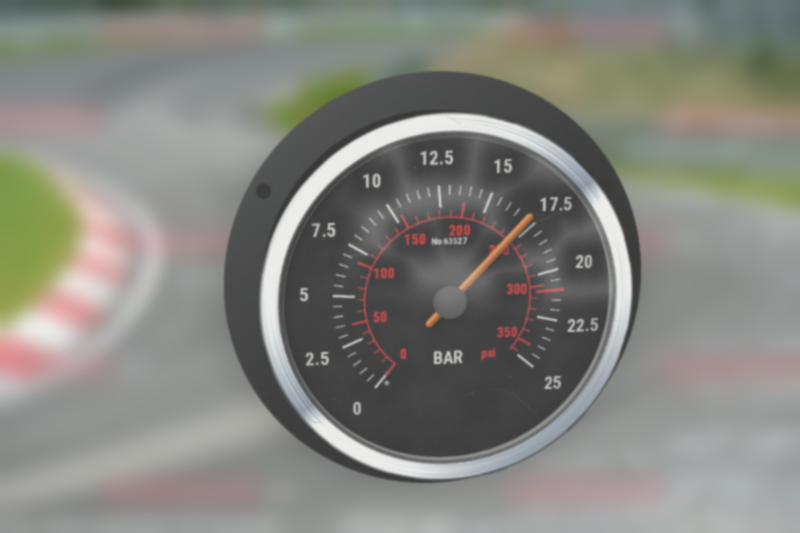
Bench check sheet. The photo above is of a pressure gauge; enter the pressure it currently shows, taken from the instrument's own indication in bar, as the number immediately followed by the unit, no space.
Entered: 17bar
